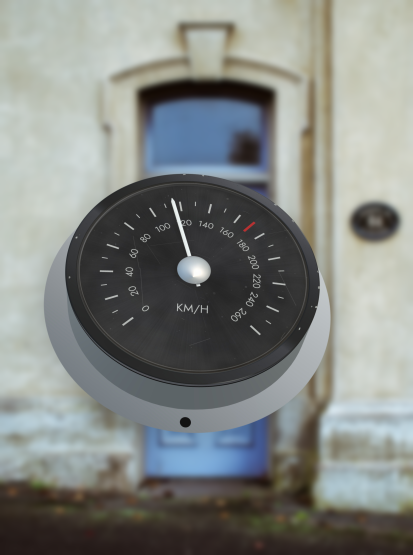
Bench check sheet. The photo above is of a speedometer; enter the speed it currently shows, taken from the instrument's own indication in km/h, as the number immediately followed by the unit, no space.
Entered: 115km/h
